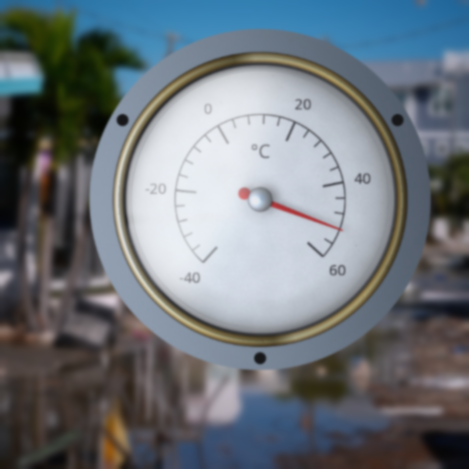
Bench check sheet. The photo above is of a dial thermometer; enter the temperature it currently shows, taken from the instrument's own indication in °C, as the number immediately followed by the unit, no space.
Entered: 52°C
